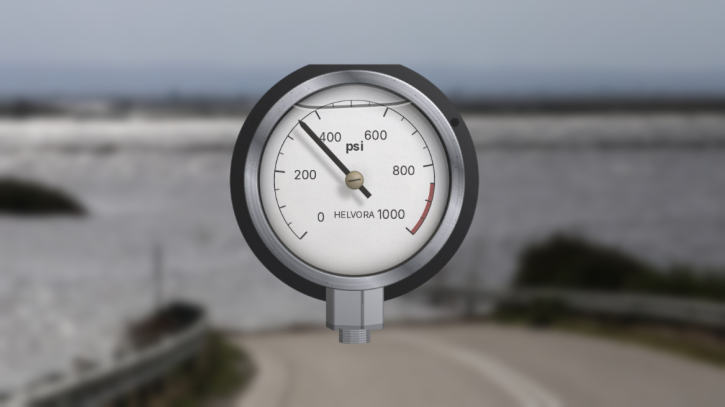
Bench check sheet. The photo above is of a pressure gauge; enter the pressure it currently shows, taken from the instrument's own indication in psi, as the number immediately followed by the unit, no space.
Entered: 350psi
